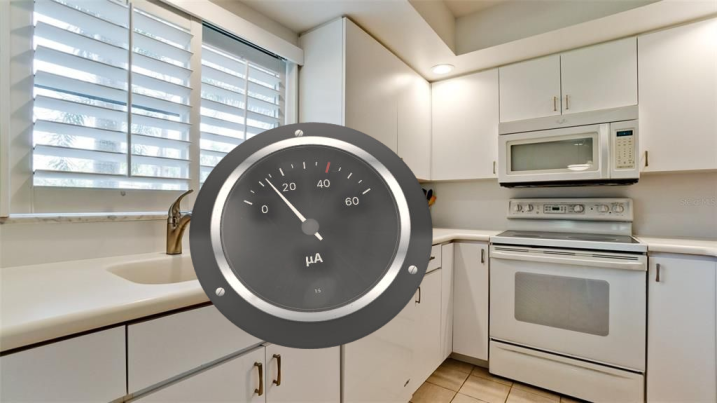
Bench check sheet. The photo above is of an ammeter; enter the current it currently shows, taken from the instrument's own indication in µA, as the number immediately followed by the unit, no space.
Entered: 12.5µA
